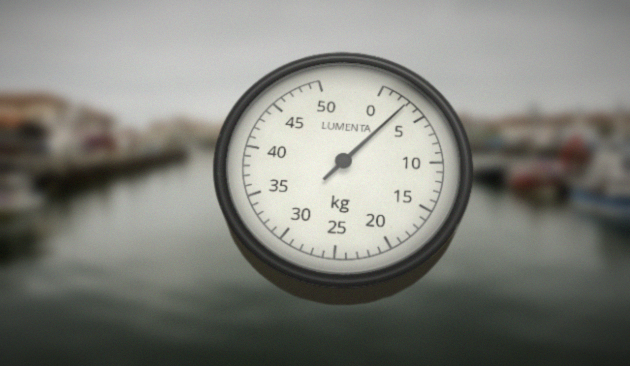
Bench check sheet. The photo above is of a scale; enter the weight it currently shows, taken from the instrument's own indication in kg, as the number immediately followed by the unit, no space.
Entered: 3kg
